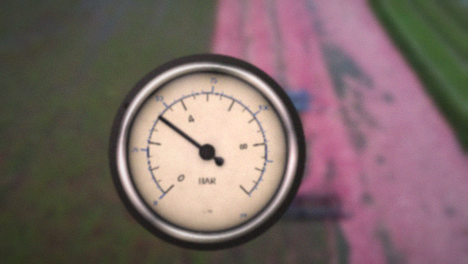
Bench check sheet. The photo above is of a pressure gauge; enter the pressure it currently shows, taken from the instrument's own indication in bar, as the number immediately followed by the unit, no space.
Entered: 3bar
